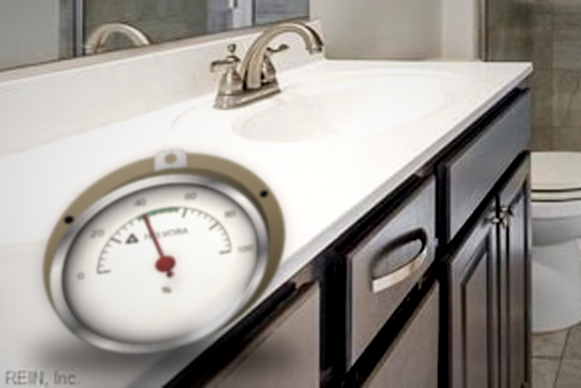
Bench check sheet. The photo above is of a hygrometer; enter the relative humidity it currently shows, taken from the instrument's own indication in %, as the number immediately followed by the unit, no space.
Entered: 40%
